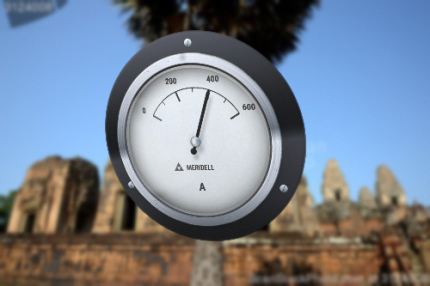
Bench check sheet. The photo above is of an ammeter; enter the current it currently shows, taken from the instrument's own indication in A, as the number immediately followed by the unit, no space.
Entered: 400A
